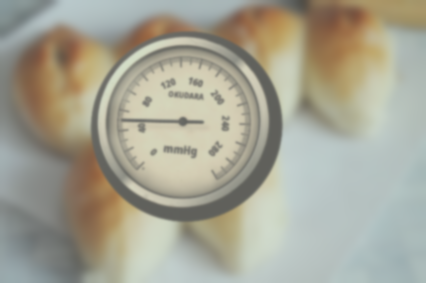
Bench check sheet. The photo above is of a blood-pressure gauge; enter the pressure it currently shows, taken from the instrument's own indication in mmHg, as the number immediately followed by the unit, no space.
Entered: 50mmHg
